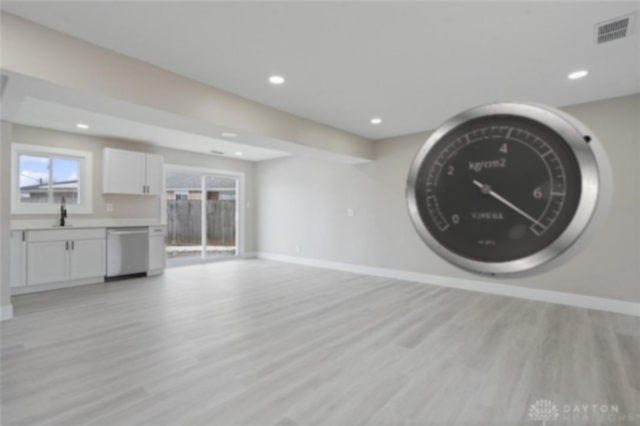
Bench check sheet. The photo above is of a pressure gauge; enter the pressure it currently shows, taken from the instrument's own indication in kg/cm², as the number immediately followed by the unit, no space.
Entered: 6.8kg/cm²
